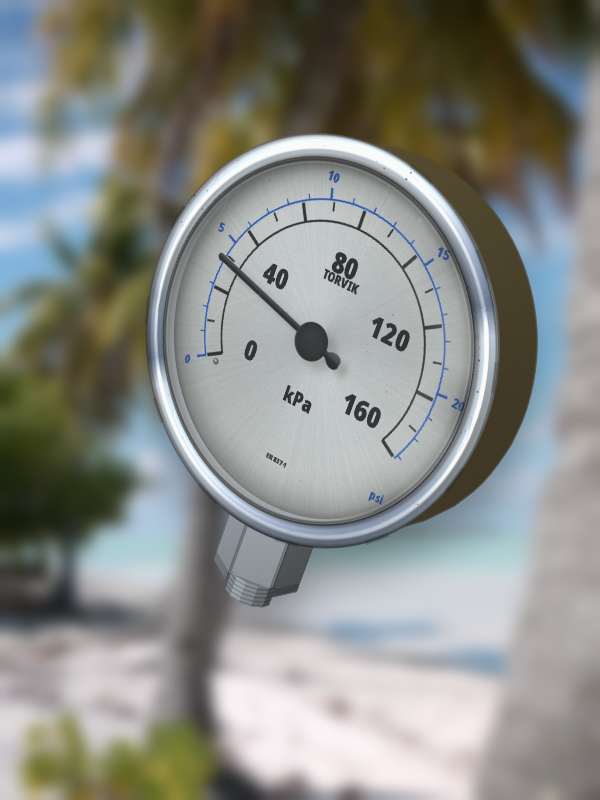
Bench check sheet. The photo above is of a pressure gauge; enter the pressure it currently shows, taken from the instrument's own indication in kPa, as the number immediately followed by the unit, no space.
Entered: 30kPa
